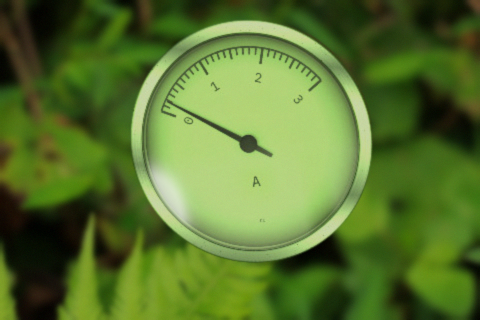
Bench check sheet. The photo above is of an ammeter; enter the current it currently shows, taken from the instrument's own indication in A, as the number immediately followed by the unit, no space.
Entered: 0.2A
